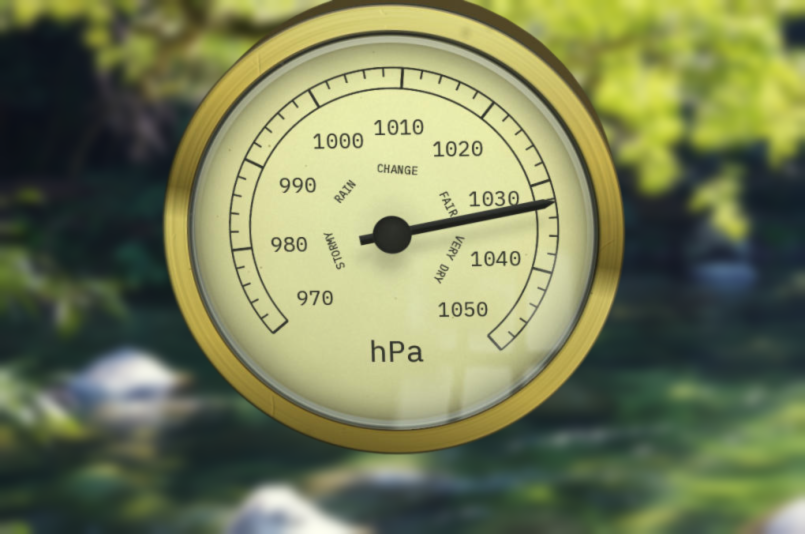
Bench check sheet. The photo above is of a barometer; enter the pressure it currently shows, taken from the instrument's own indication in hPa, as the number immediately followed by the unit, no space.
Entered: 1032hPa
